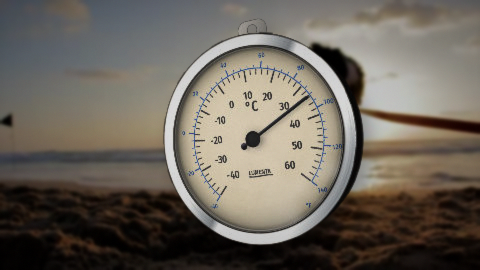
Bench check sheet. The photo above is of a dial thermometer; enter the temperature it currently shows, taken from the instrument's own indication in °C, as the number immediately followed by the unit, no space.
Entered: 34°C
